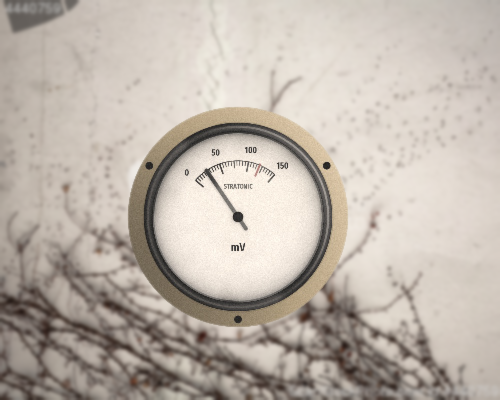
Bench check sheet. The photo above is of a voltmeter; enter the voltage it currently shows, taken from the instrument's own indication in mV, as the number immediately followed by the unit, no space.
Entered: 25mV
